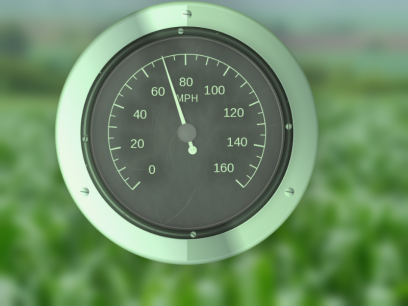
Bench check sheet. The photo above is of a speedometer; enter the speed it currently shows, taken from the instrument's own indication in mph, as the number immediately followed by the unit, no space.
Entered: 70mph
